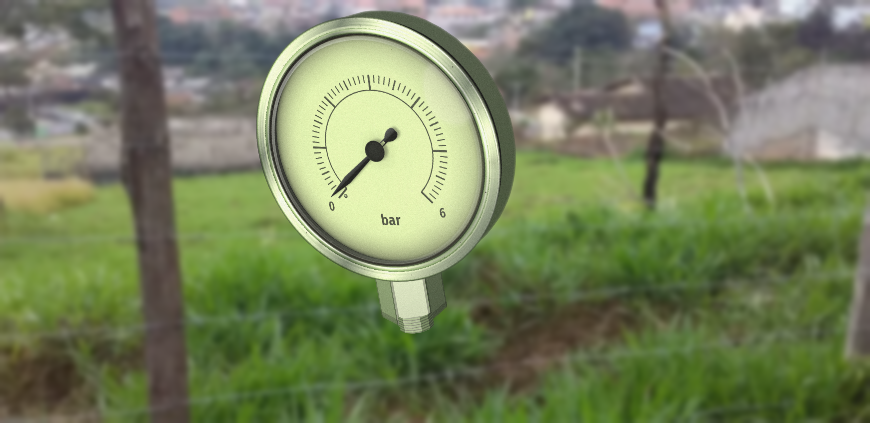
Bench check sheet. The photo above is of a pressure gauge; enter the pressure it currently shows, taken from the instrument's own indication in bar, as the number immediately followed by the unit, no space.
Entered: 0.1bar
